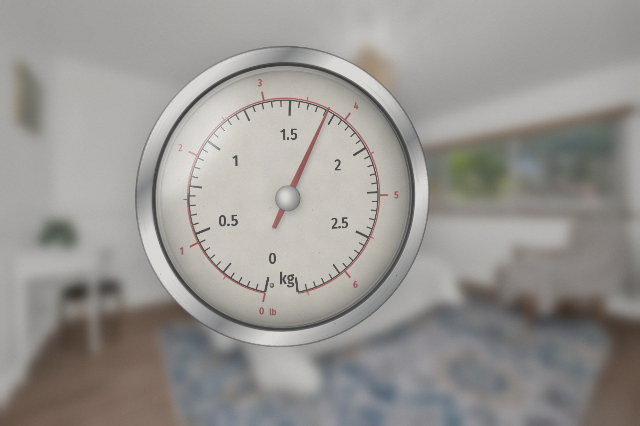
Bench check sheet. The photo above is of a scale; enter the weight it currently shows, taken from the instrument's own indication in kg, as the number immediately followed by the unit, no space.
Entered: 1.7kg
